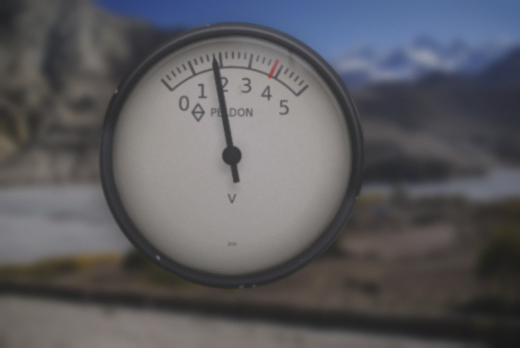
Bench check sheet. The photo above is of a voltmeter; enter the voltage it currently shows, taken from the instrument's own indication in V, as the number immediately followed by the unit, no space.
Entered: 1.8V
